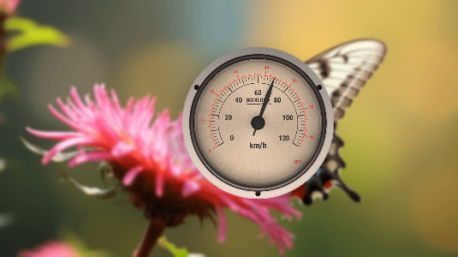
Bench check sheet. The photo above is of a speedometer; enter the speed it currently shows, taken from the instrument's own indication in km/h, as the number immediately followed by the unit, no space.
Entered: 70km/h
